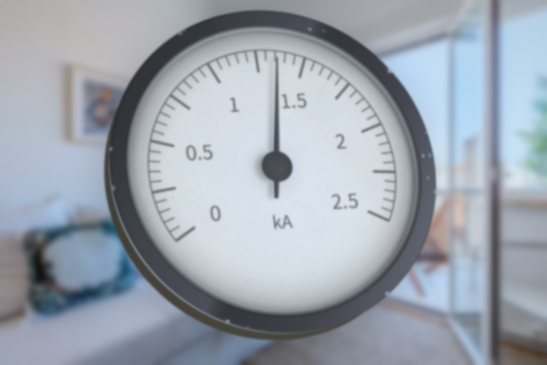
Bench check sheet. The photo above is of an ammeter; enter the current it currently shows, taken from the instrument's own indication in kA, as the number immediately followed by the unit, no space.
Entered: 1.35kA
